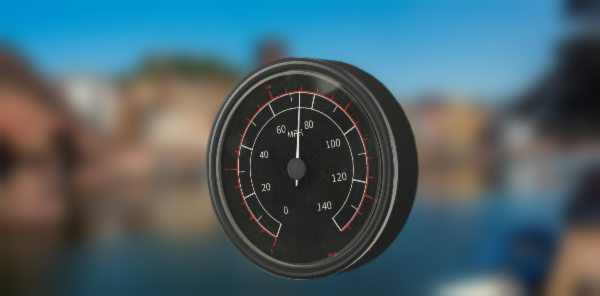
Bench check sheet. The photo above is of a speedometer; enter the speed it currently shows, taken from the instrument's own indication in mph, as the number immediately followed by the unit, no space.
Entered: 75mph
